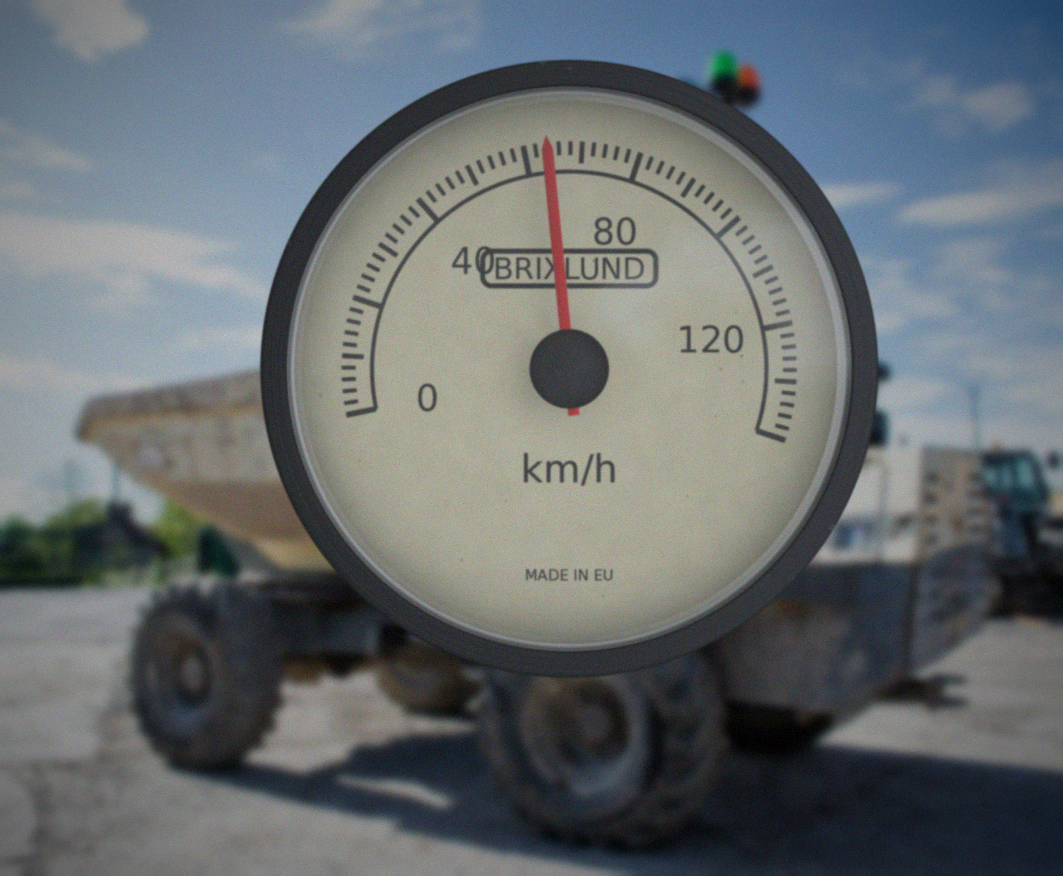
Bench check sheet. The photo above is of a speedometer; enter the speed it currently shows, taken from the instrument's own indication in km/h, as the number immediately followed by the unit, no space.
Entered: 64km/h
